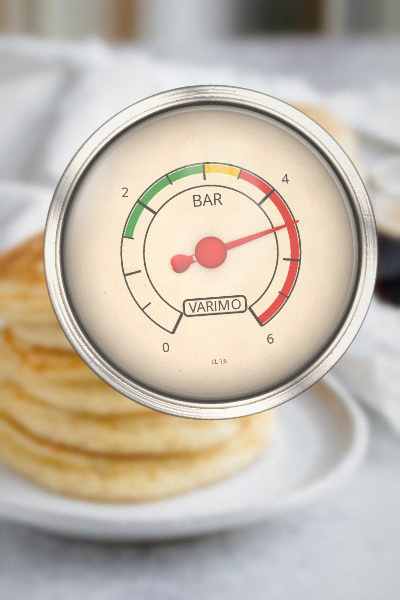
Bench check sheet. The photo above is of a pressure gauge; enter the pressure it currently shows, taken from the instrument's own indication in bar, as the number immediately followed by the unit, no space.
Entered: 4.5bar
